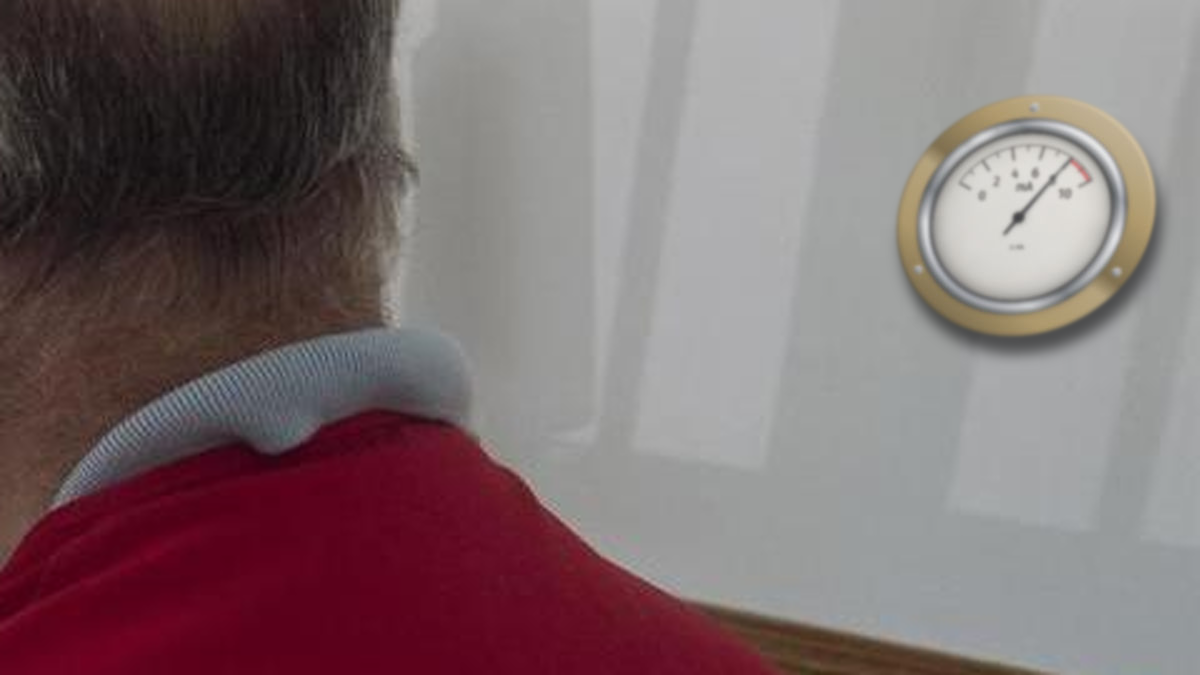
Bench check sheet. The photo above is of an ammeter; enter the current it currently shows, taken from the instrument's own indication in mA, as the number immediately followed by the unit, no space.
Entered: 8mA
